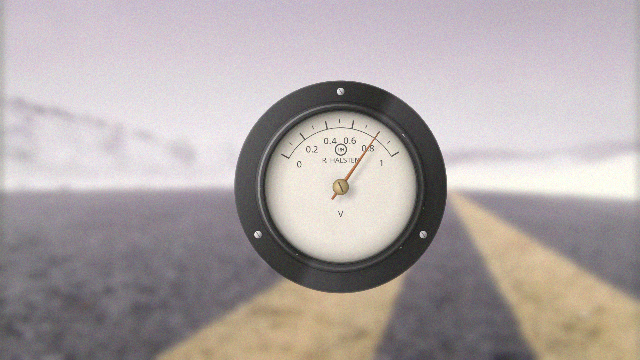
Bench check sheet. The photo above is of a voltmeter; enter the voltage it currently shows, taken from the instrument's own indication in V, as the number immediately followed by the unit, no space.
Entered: 0.8V
